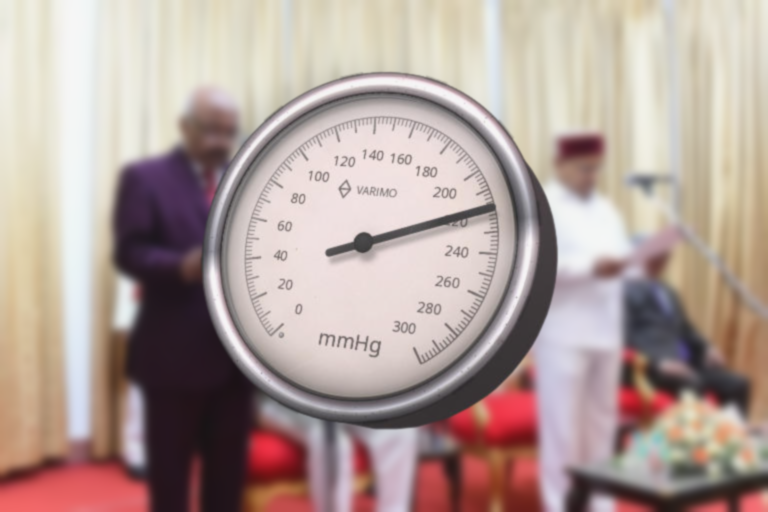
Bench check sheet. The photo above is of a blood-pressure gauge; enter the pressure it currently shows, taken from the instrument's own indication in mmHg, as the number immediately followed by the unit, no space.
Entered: 220mmHg
